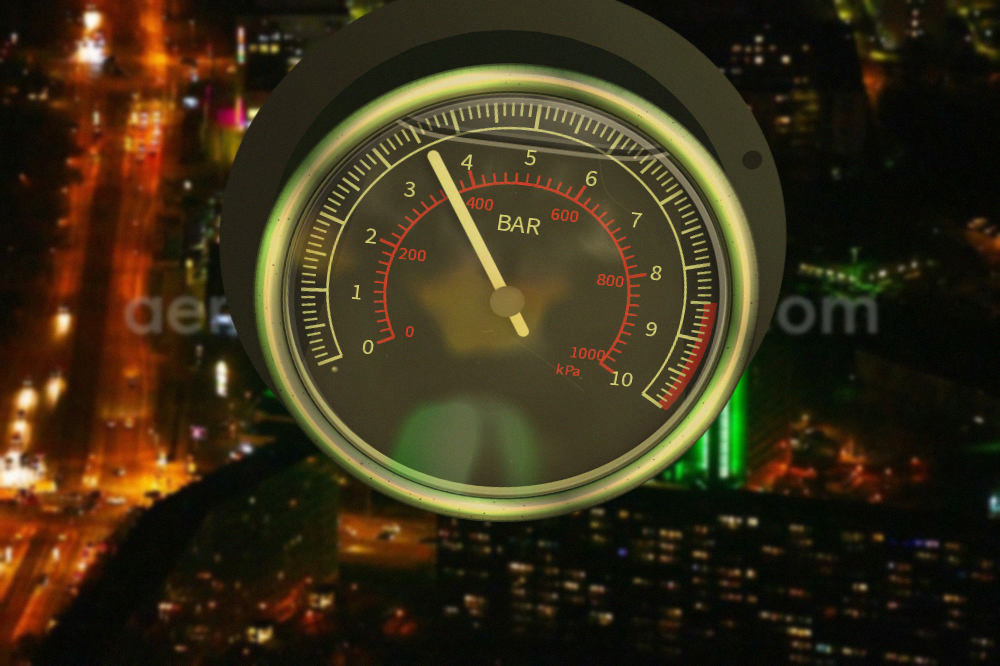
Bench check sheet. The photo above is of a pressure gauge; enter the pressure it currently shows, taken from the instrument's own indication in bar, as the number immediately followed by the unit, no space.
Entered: 3.6bar
